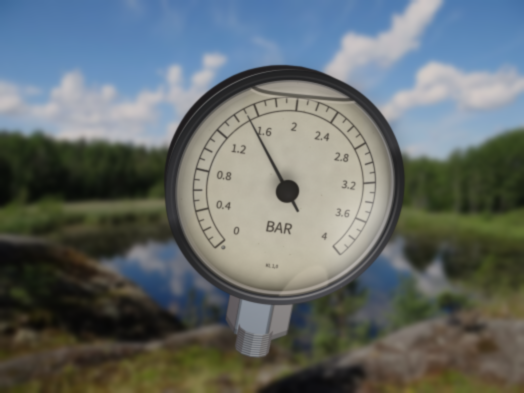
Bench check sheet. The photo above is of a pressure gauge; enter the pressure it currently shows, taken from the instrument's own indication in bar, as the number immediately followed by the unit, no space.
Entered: 1.5bar
